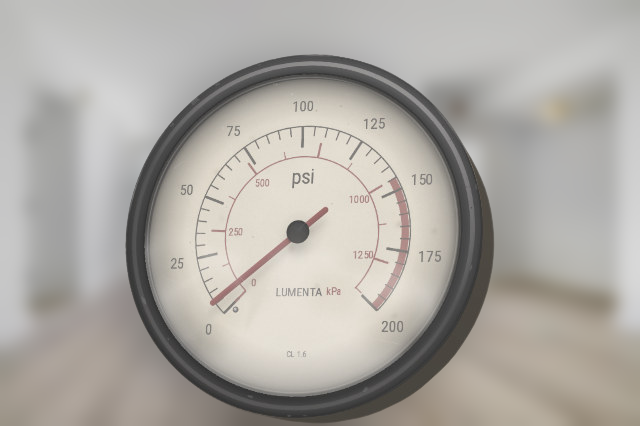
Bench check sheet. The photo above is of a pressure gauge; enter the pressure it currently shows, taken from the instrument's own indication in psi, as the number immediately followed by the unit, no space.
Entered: 5psi
